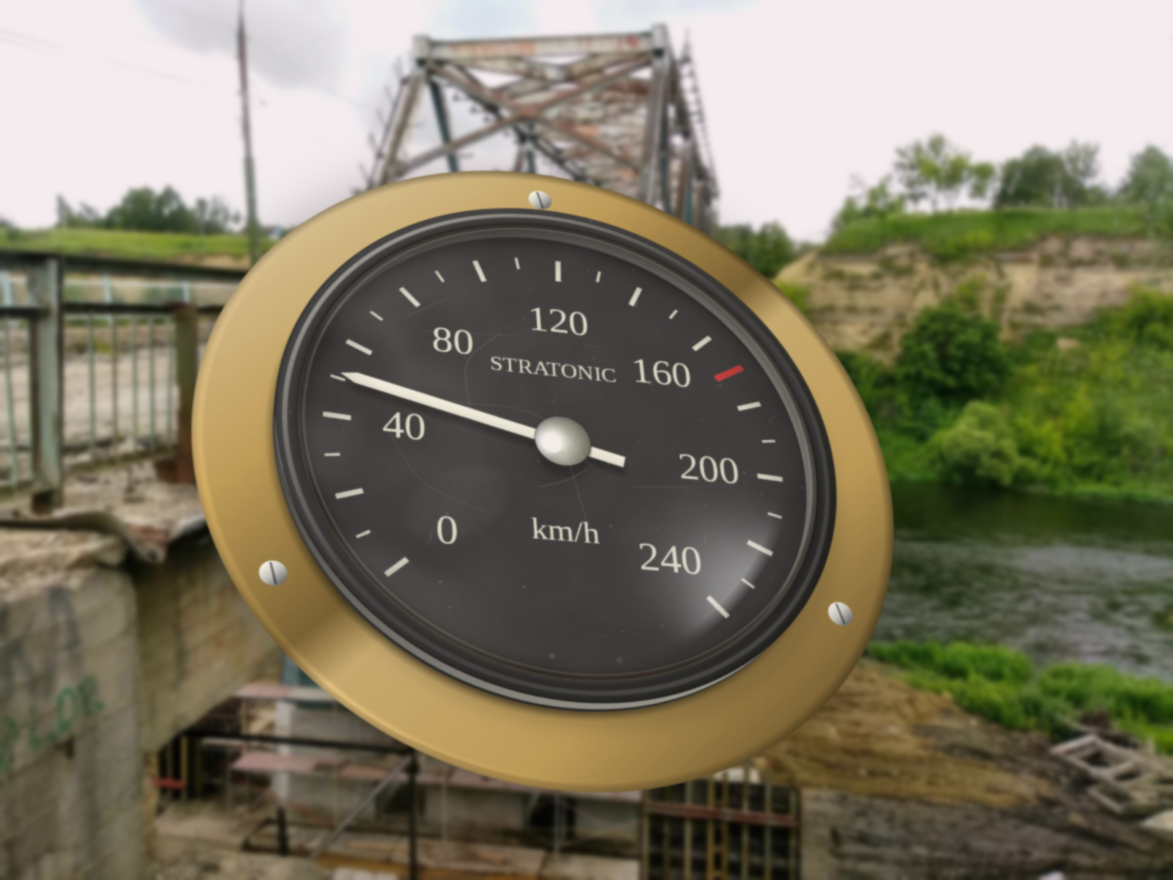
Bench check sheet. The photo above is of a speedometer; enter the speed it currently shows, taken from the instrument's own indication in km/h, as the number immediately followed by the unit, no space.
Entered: 50km/h
